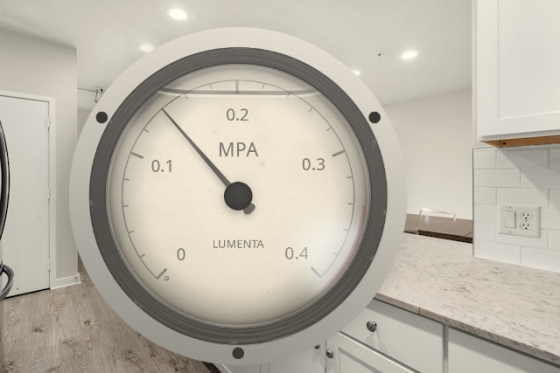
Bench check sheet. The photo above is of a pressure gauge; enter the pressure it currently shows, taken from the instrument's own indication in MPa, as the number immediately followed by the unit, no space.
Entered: 0.14MPa
